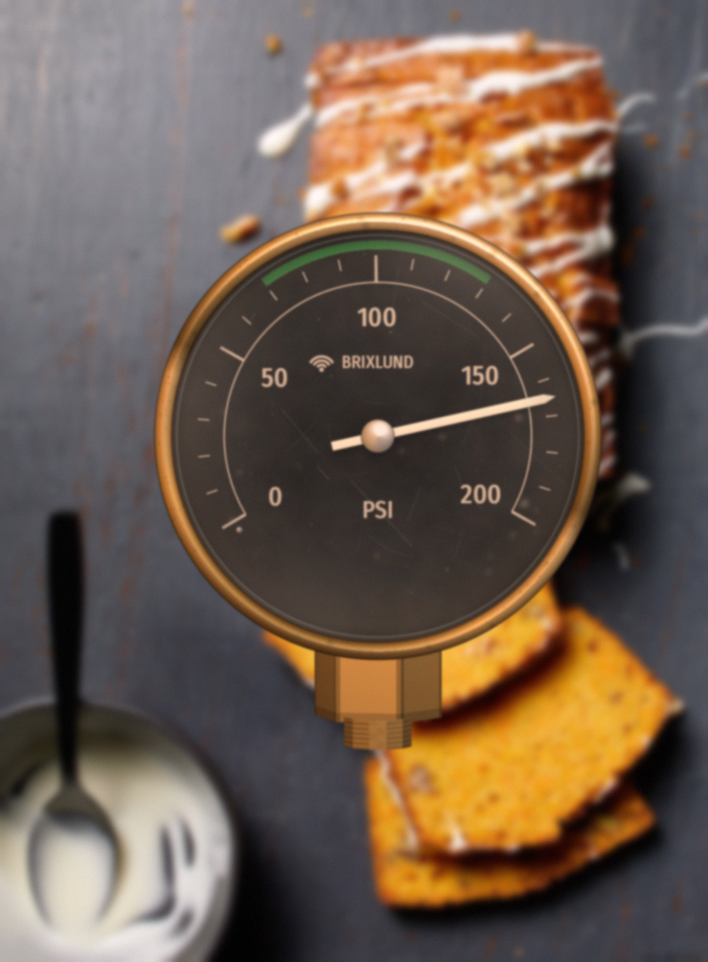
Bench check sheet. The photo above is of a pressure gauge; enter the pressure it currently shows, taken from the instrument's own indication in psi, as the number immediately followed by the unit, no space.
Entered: 165psi
